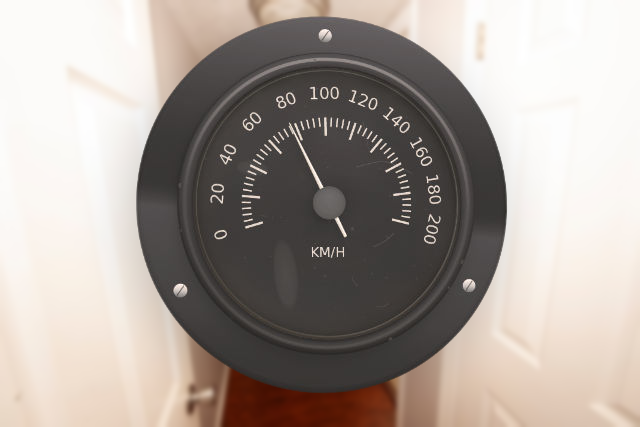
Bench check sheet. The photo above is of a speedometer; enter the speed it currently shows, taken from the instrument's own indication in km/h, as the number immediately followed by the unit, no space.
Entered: 76km/h
